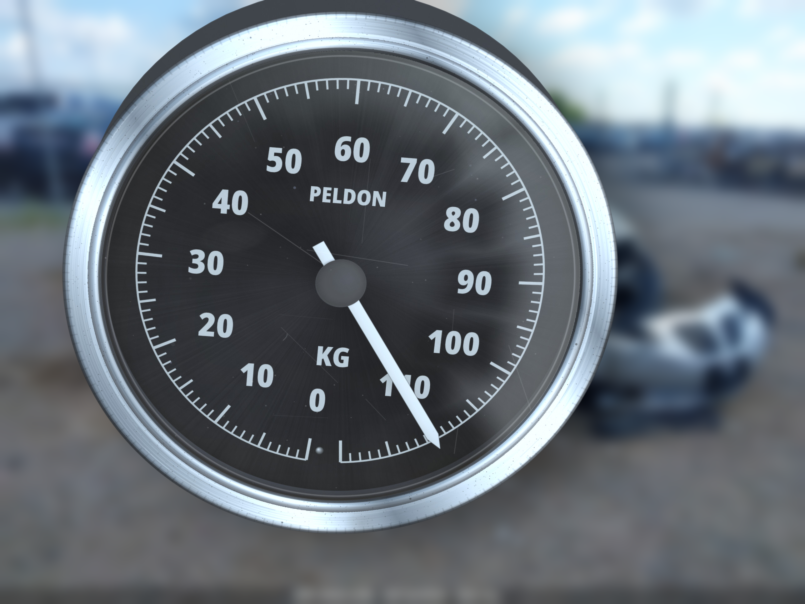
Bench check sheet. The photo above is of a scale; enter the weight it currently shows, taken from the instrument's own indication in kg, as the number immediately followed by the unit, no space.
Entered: 110kg
